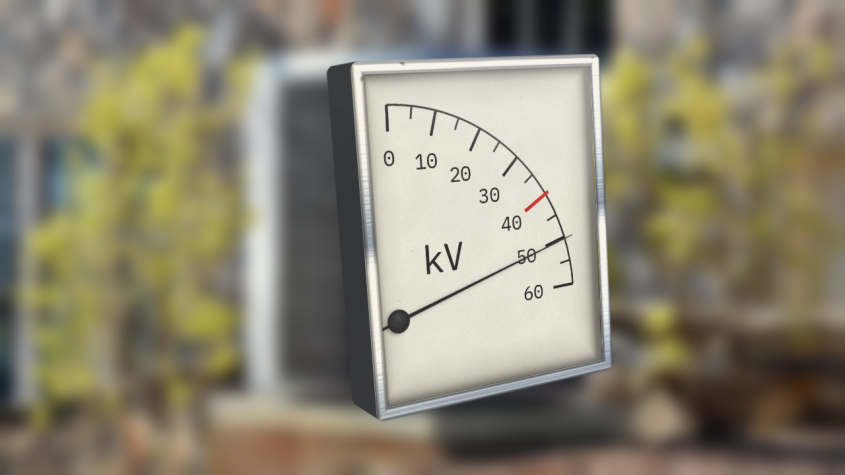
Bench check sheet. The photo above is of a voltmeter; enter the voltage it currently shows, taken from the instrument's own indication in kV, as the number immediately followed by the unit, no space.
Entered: 50kV
